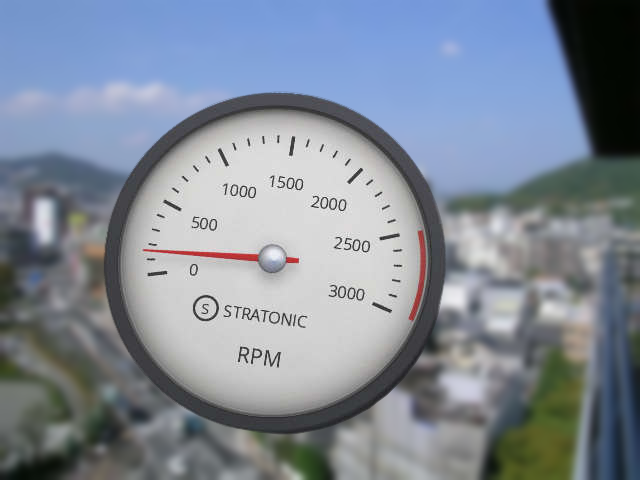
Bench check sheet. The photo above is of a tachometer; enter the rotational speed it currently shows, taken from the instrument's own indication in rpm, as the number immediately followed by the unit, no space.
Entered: 150rpm
